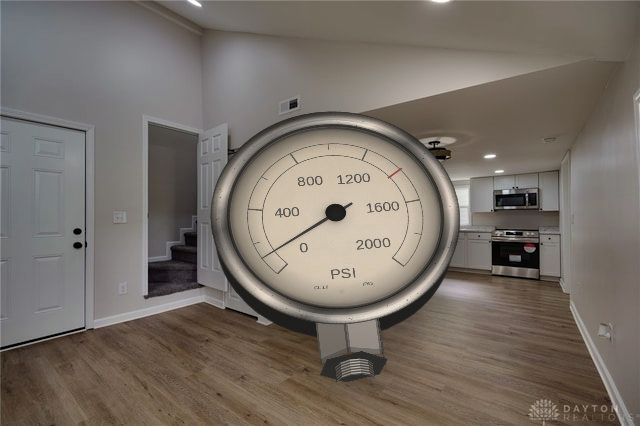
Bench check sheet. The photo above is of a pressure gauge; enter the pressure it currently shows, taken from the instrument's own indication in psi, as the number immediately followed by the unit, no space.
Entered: 100psi
